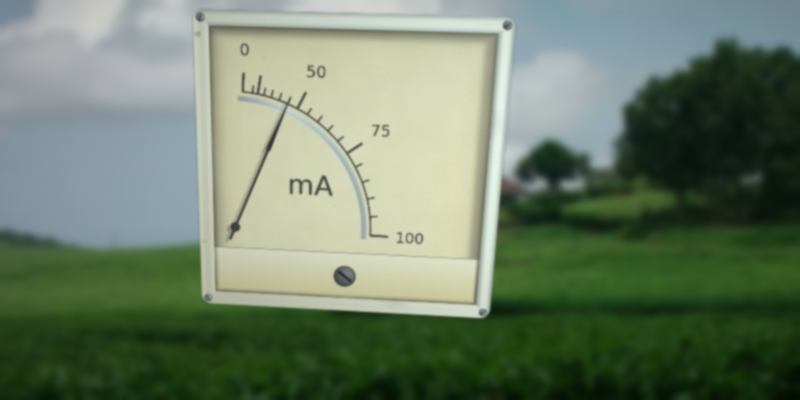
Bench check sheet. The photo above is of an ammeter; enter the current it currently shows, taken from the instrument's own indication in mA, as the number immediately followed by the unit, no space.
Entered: 45mA
